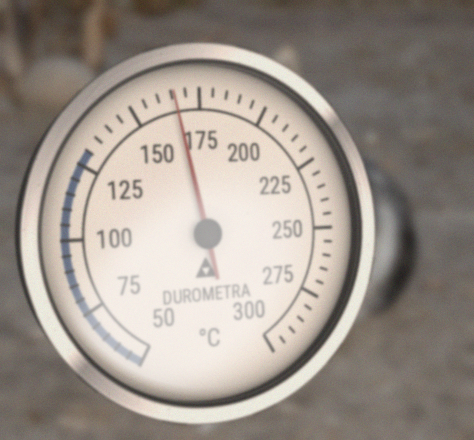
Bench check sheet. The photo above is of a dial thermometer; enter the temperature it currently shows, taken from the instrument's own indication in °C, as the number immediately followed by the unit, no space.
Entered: 165°C
